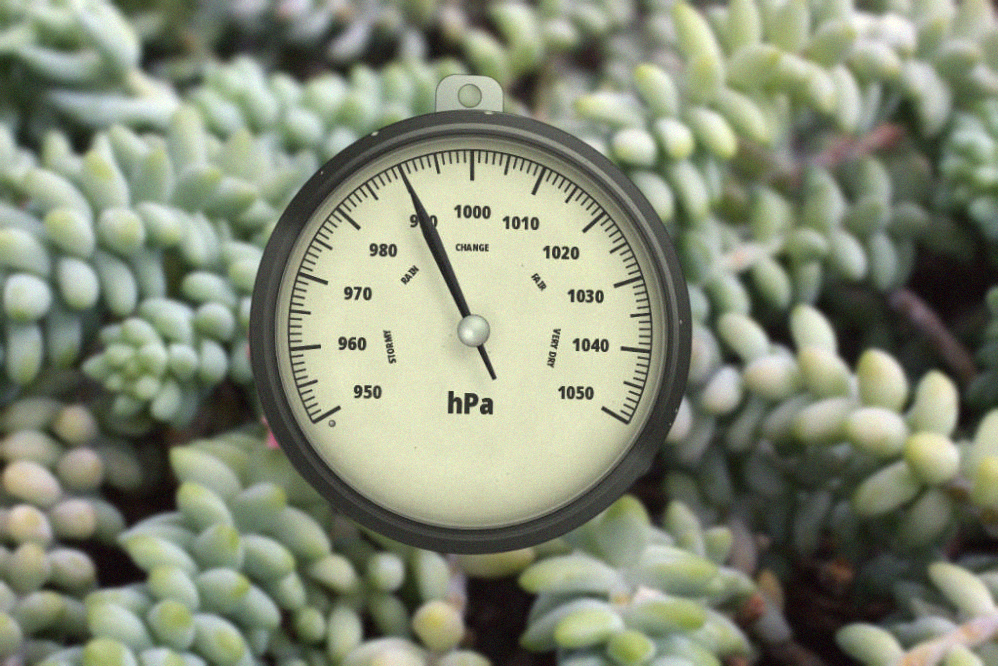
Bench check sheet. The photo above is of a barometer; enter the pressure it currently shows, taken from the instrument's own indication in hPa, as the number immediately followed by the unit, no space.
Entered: 990hPa
